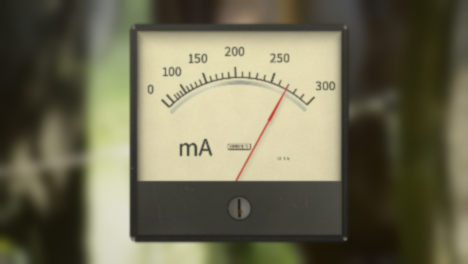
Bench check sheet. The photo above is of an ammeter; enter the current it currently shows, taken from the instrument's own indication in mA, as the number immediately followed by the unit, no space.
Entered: 270mA
